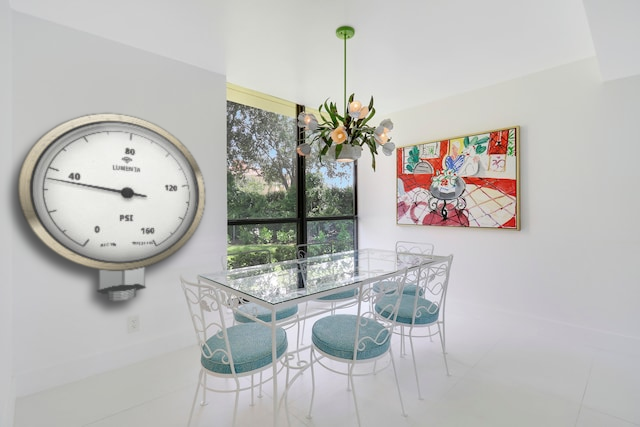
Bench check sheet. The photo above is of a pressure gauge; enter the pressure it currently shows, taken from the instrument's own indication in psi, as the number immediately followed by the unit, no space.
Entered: 35psi
